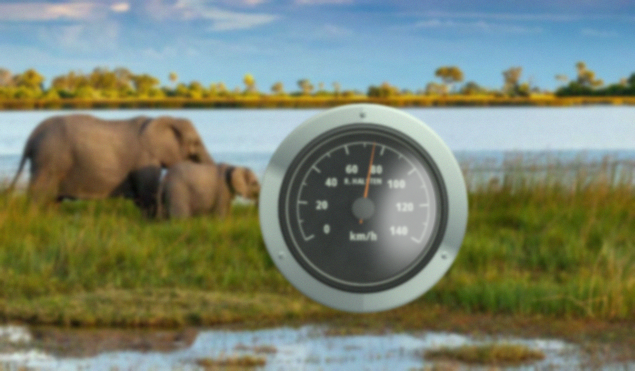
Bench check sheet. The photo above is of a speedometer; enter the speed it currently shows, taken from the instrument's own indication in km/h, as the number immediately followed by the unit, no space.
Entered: 75km/h
